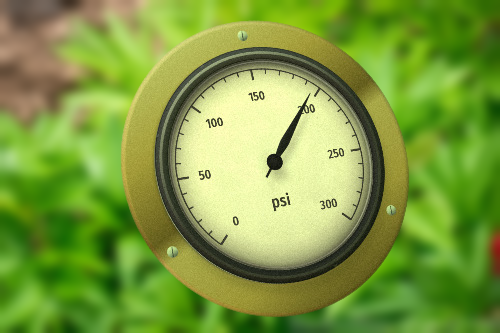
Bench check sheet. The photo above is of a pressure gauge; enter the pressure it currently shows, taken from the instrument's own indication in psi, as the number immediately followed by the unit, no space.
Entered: 195psi
